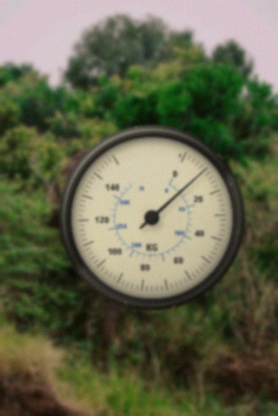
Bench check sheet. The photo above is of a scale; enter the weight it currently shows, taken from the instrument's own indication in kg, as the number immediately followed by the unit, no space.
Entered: 10kg
